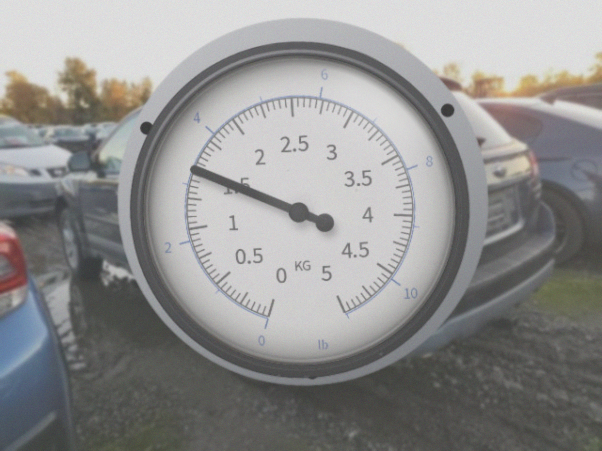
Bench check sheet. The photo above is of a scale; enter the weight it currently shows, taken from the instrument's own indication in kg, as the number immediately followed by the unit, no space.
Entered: 1.5kg
